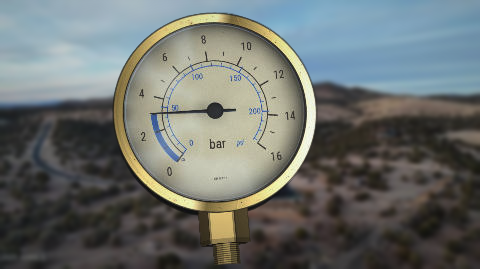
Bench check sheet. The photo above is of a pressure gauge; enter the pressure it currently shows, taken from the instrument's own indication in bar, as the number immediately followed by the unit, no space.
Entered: 3bar
